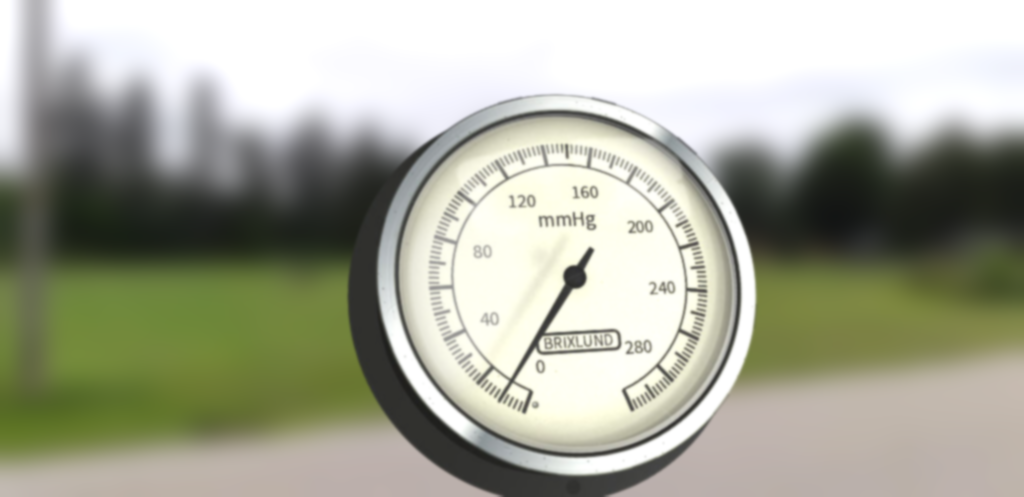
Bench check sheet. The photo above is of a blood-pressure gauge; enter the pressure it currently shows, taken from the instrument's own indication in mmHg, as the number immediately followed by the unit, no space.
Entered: 10mmHg
